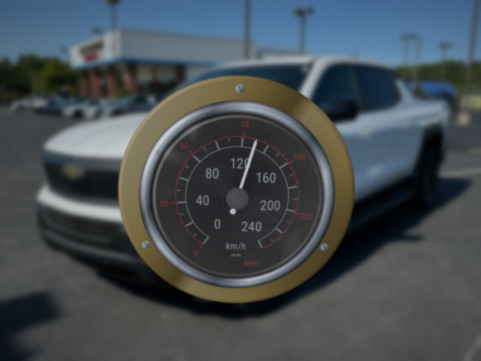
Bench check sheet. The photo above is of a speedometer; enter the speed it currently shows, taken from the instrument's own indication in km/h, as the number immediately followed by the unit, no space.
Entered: 130km/h
